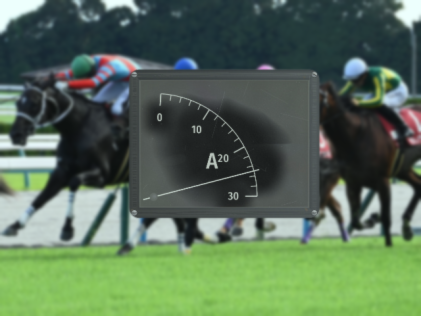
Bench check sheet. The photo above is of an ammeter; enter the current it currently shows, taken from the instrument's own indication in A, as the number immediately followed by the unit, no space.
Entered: 25A
